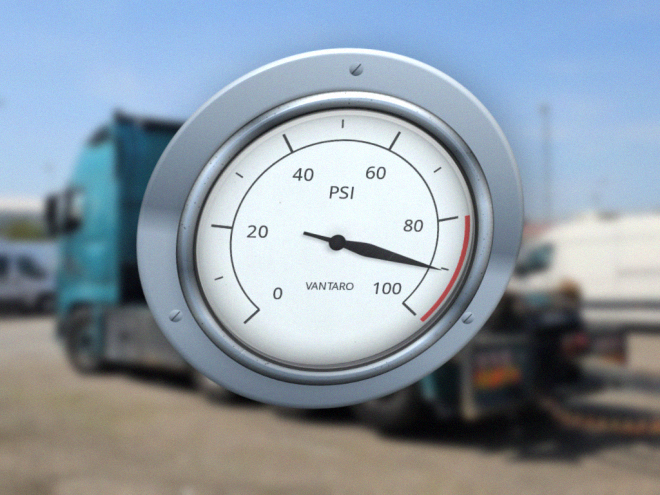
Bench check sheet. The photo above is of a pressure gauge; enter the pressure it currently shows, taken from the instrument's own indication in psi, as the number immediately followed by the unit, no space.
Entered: 90psi
